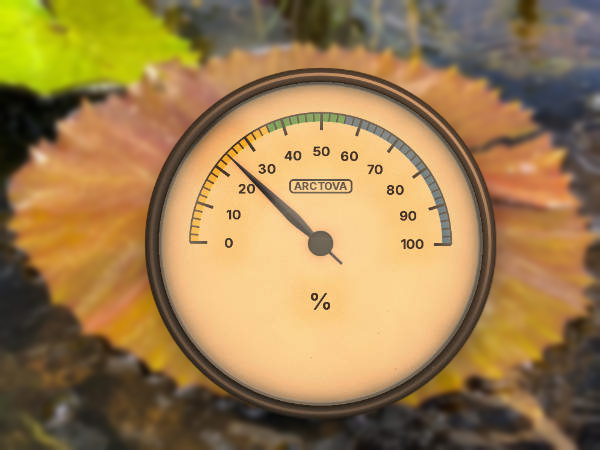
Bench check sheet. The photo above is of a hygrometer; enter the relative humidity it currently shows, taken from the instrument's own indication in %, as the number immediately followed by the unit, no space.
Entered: 24%
